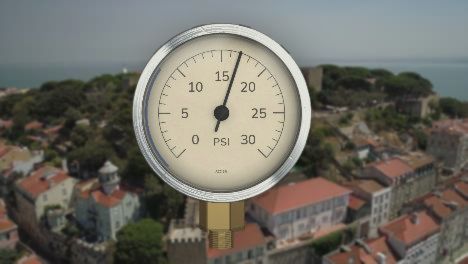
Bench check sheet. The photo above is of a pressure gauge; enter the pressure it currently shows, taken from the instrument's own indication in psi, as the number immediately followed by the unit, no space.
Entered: 17psi
